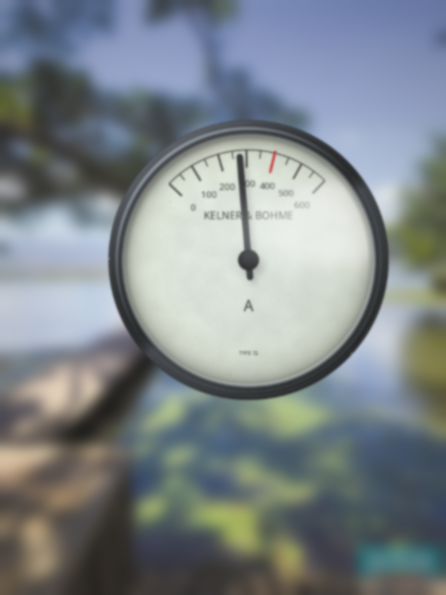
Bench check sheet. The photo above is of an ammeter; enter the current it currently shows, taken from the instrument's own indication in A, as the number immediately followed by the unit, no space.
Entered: 275A
